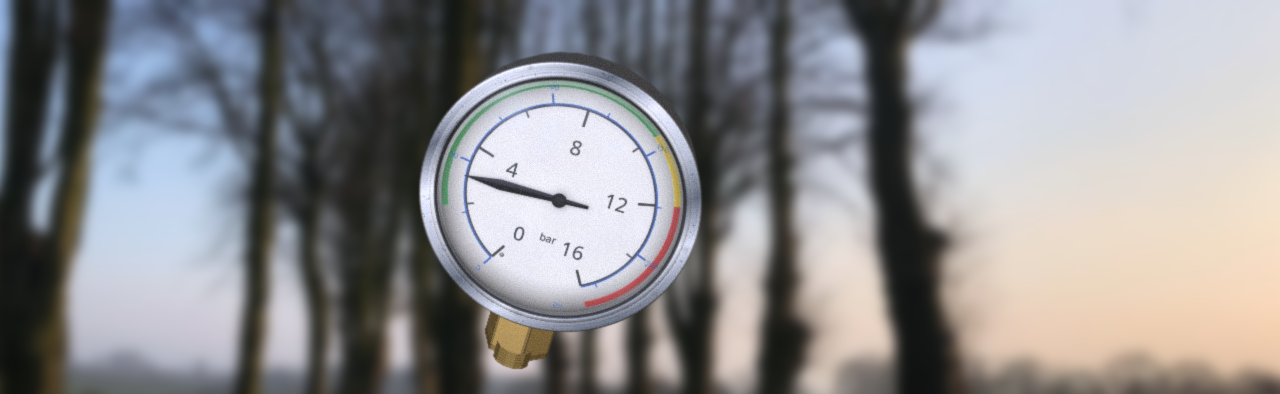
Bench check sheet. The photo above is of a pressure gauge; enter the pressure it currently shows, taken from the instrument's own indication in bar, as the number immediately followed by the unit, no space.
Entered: 3bar
